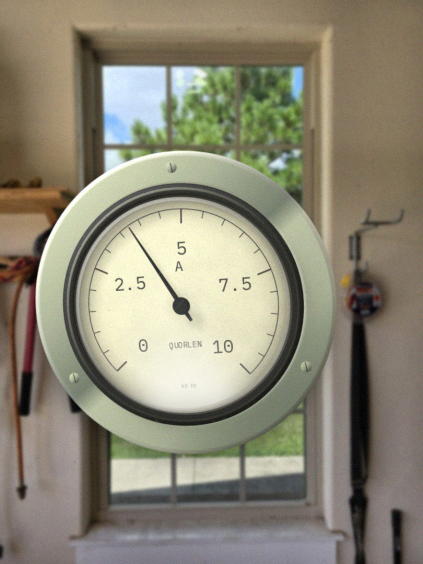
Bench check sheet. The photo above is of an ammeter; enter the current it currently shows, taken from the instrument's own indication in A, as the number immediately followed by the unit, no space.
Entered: 3.75A
